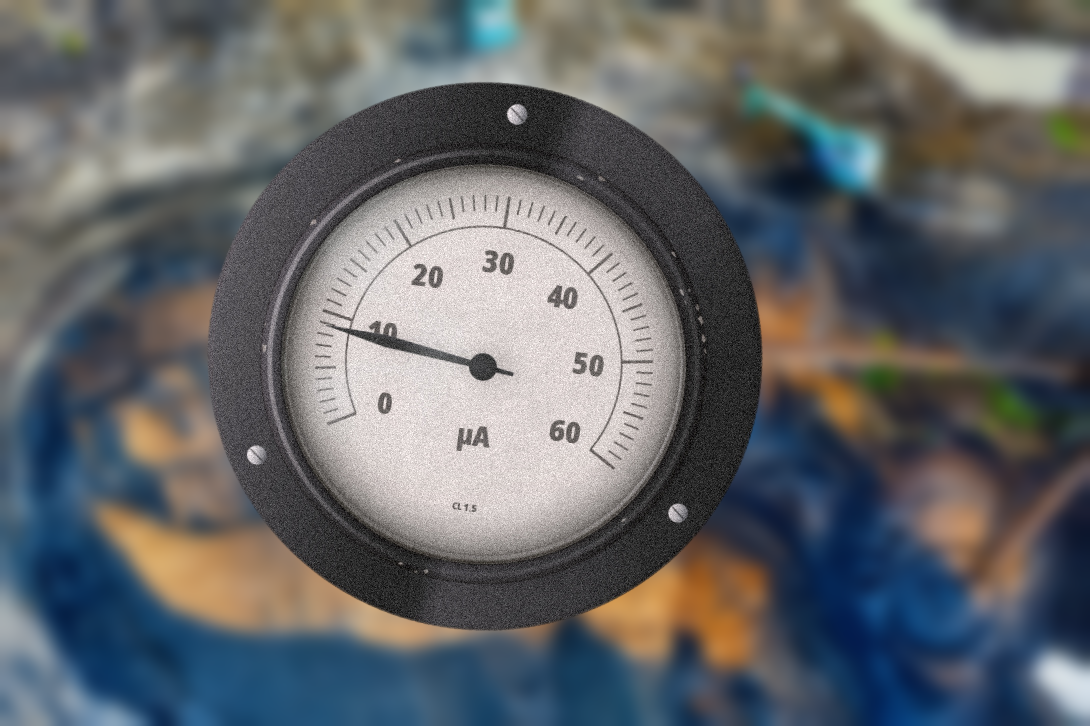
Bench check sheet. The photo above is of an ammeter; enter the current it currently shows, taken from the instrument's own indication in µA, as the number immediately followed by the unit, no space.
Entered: 9µA
